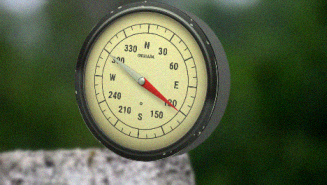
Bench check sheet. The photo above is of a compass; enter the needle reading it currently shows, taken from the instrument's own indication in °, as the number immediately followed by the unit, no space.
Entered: 120°
